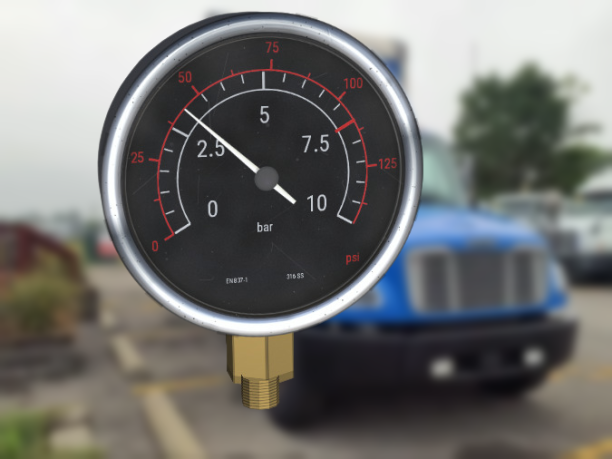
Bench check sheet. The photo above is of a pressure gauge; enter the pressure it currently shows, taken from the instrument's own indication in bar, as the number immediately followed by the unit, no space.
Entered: 3bar
